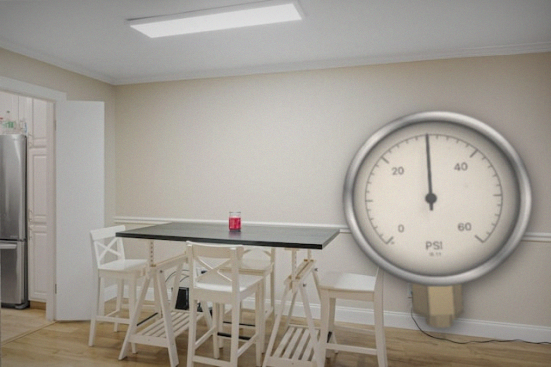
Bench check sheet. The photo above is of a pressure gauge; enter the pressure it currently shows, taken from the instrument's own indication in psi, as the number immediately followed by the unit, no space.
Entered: 30psi
